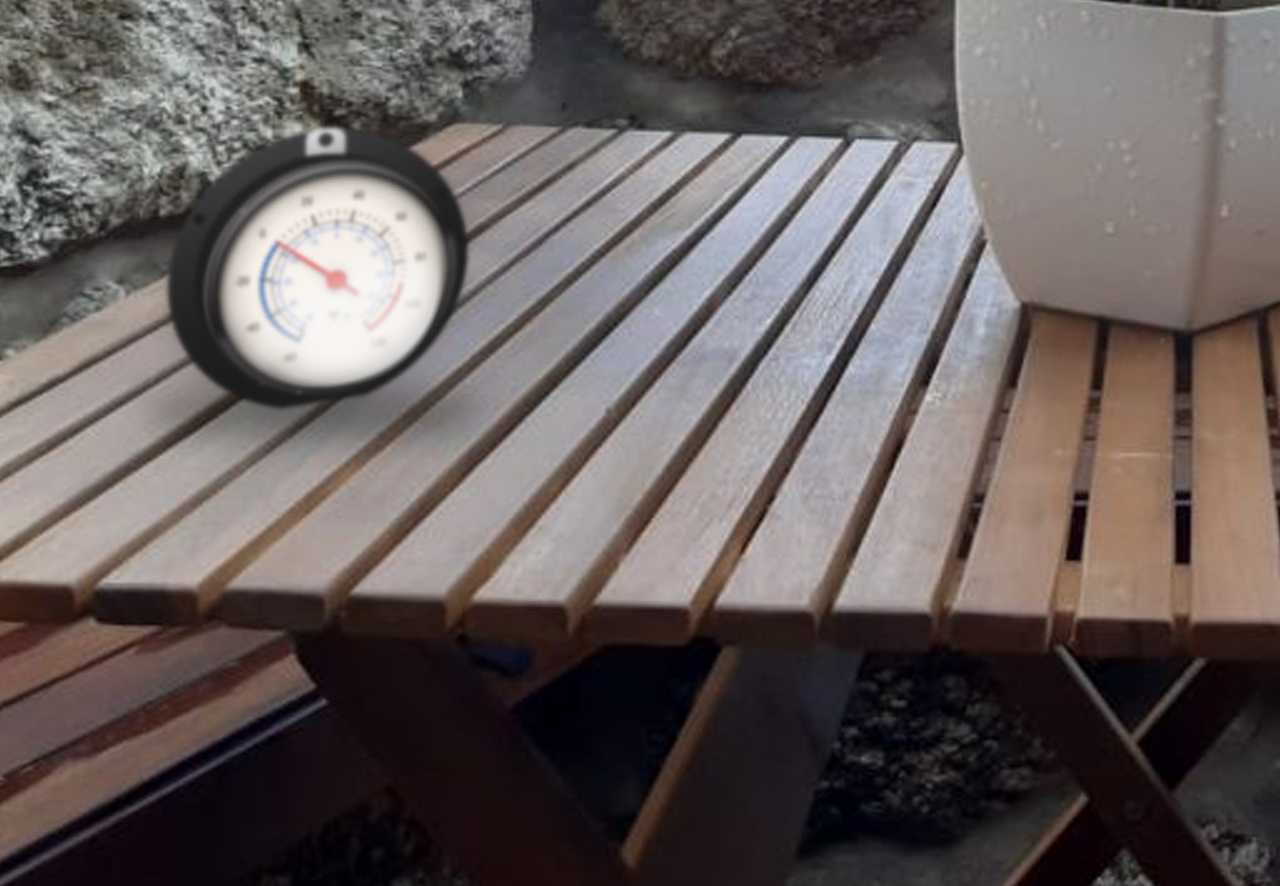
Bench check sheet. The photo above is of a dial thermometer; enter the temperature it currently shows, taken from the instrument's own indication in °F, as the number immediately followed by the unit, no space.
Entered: 0°F
